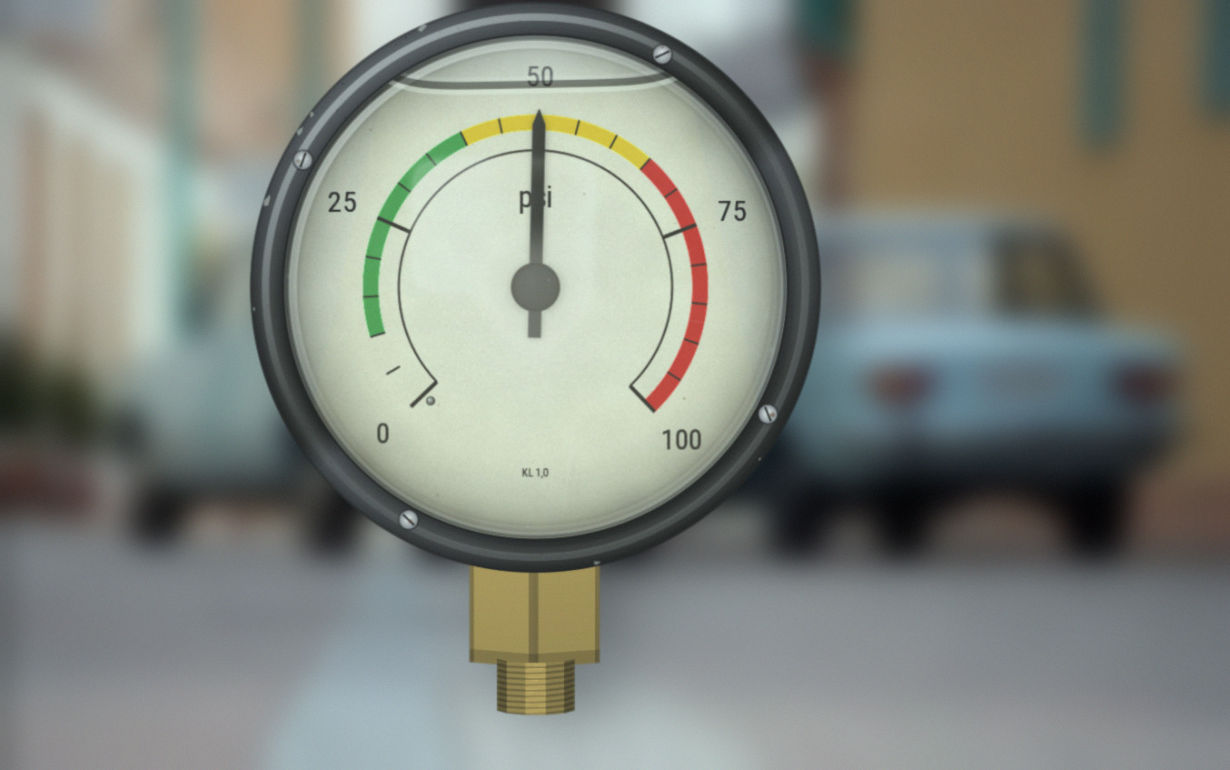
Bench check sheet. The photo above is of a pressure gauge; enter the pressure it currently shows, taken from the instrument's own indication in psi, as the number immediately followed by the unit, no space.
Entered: 50psi
